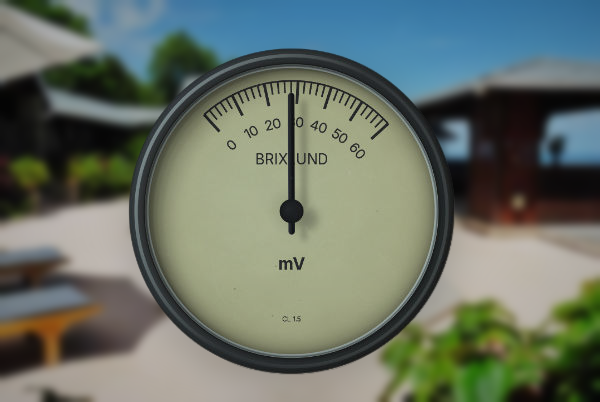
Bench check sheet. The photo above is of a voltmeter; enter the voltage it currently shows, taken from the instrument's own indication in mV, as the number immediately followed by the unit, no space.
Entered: 28mV
